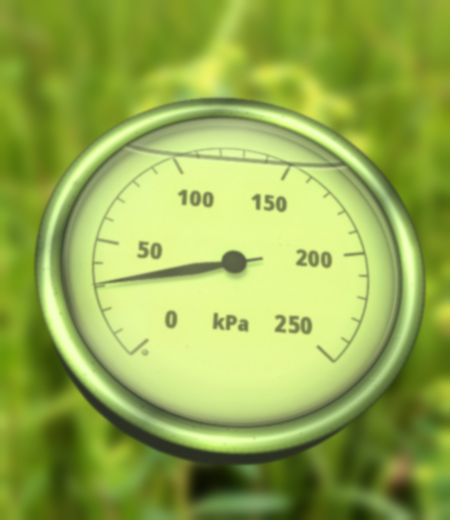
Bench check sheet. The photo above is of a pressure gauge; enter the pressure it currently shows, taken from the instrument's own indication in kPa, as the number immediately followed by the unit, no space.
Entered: 30kPa
